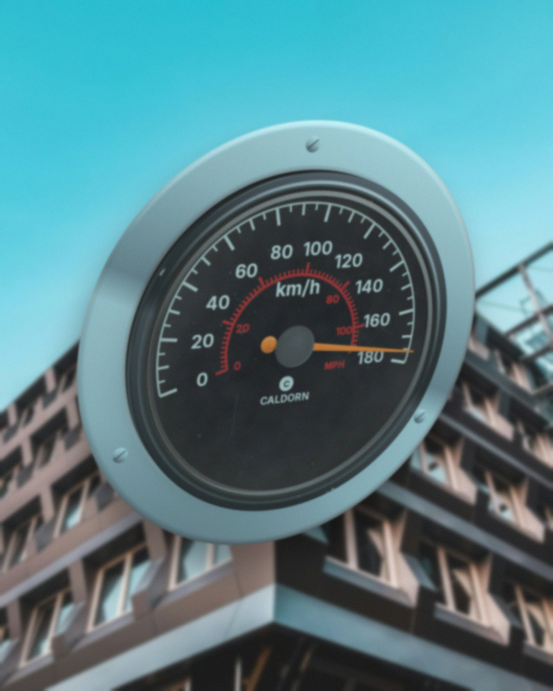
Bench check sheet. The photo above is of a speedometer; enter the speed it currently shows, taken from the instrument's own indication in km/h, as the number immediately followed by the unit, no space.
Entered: 175km/h
